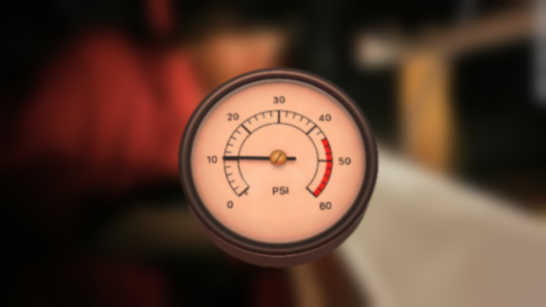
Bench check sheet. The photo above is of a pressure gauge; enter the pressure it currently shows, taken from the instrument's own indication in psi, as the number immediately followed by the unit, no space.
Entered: 10psi
